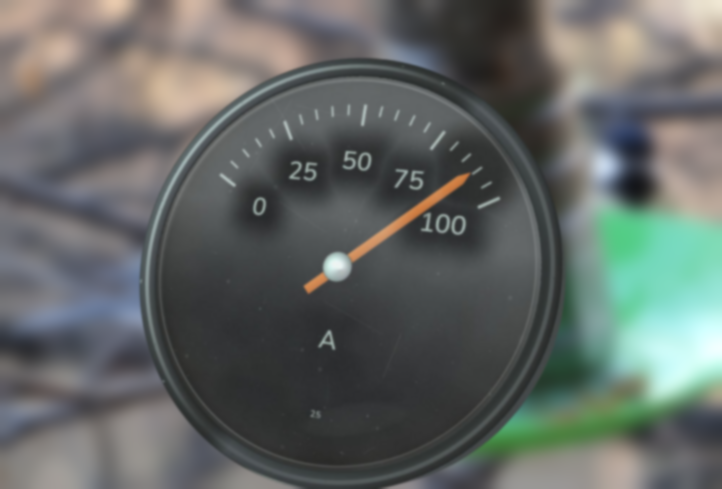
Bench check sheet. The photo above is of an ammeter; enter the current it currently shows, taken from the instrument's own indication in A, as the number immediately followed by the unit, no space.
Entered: 90A
